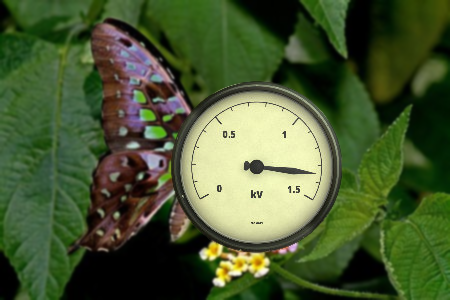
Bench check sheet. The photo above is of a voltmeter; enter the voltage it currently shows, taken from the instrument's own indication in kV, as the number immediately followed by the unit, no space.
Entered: 1.35kV
